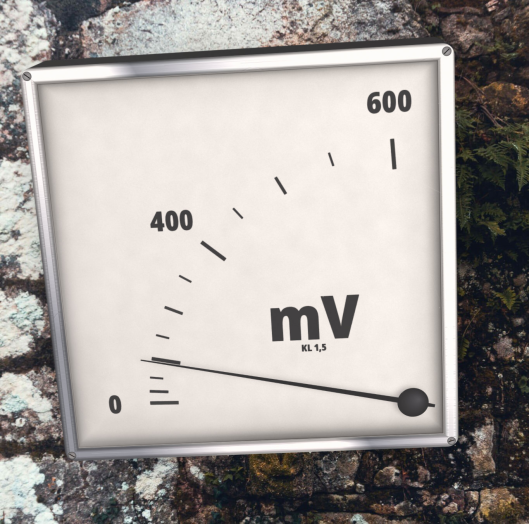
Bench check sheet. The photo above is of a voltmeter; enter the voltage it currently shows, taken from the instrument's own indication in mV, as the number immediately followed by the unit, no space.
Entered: 200mV
